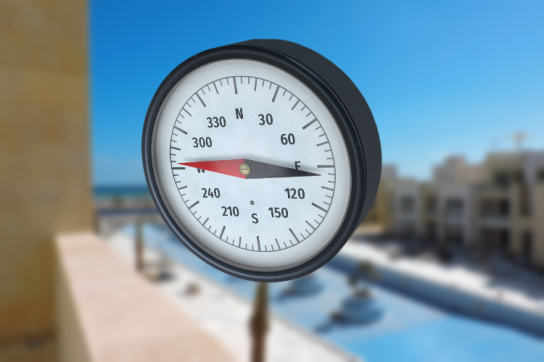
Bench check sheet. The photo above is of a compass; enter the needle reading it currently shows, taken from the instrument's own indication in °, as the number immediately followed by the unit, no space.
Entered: 275°
